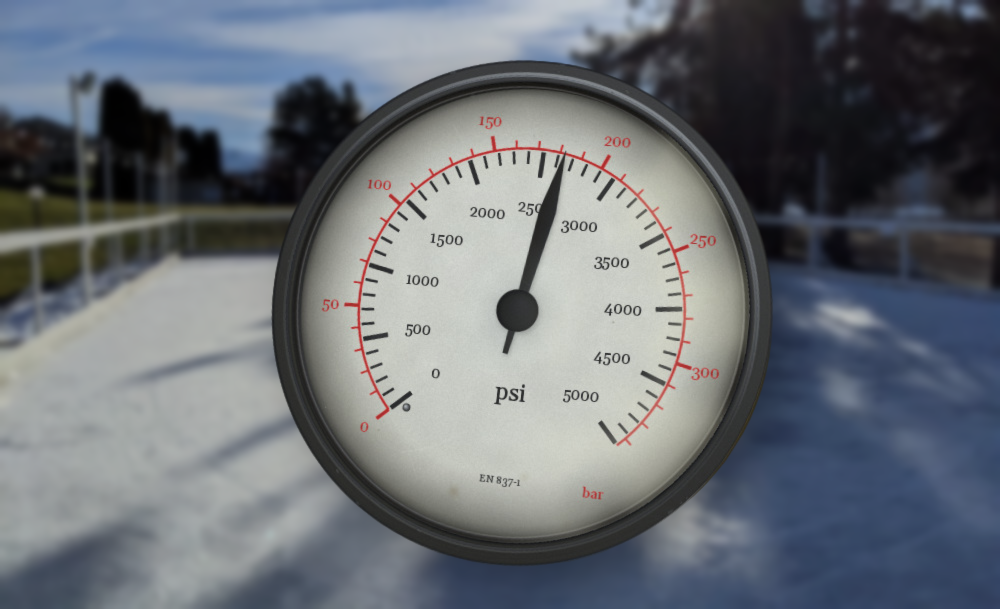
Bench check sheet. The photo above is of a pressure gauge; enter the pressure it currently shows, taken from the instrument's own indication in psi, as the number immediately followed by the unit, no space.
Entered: 2650psi
